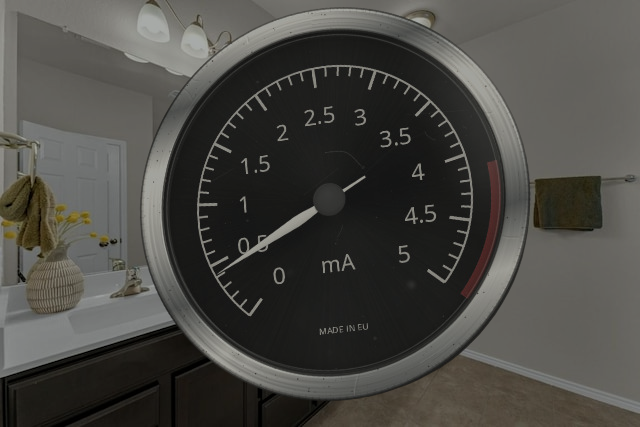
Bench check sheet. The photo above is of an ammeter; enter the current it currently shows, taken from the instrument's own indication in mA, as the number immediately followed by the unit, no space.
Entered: 0.4mA
